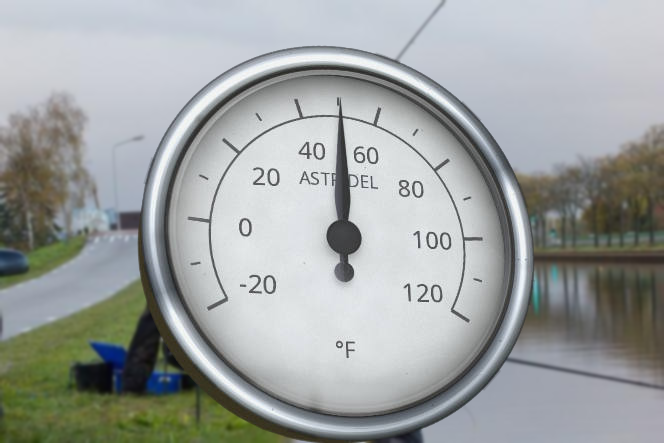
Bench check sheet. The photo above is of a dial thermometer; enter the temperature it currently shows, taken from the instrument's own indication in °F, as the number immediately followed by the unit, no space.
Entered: 50°F
